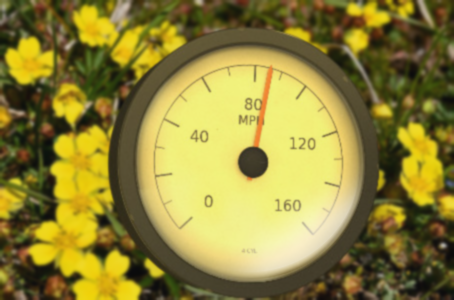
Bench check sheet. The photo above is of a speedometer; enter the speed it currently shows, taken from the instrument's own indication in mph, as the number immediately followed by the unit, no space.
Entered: 85mph
